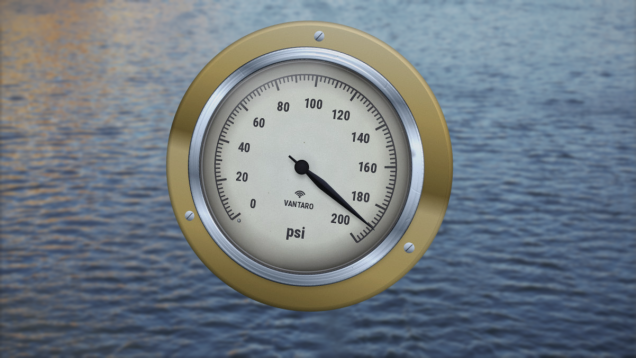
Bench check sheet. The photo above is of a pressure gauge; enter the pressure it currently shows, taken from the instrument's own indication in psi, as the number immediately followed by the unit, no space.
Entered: 190psi
